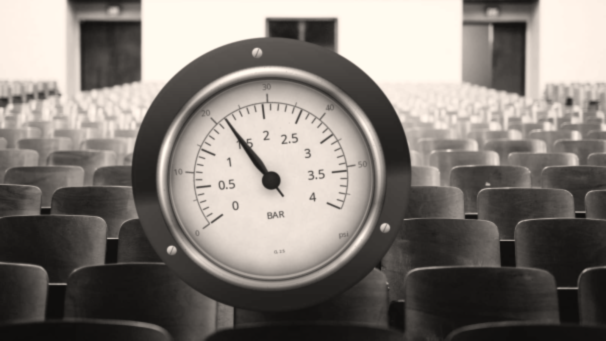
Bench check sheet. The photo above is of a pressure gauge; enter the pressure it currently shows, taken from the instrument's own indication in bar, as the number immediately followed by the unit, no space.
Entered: 1.5bar
